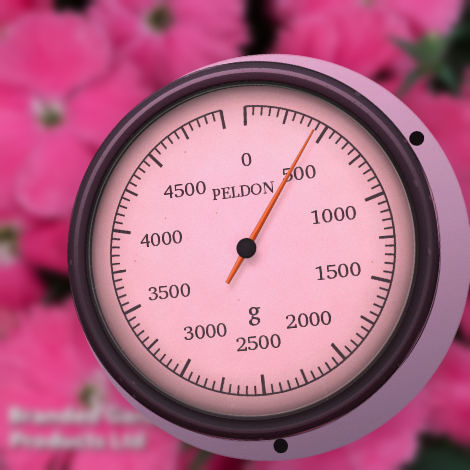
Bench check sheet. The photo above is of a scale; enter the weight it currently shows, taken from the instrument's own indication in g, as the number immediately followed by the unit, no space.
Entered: 450g
